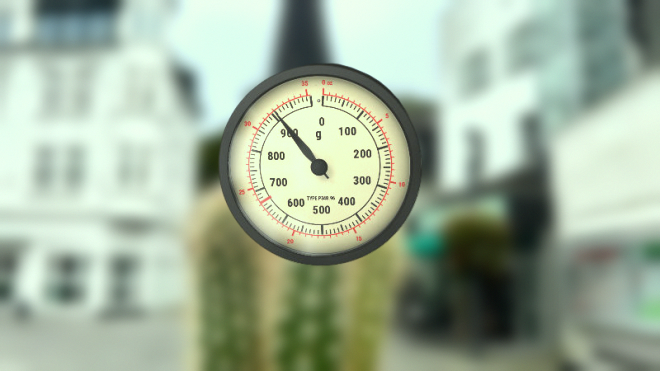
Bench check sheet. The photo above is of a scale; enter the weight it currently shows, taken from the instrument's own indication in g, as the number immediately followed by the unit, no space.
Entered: 910g
